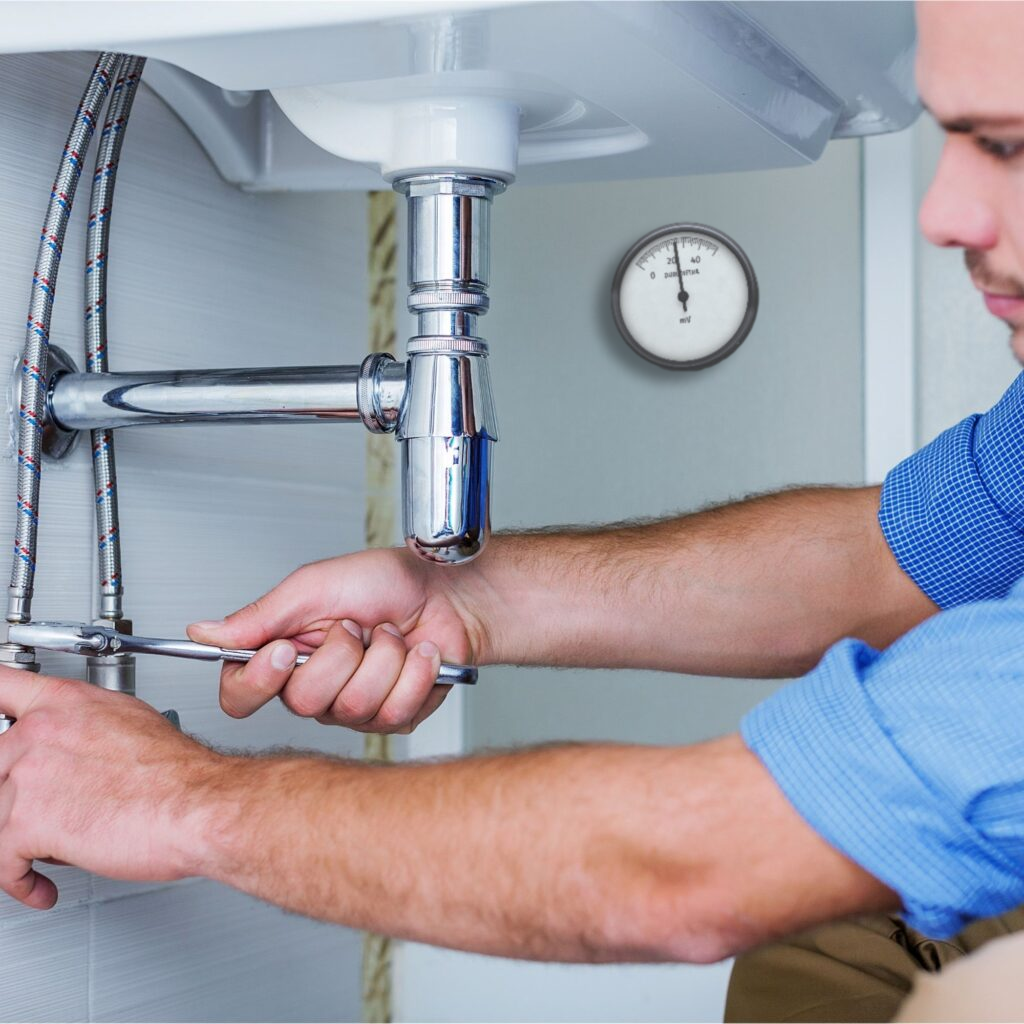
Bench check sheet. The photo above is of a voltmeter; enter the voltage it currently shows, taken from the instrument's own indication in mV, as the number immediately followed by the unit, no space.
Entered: 25mV
